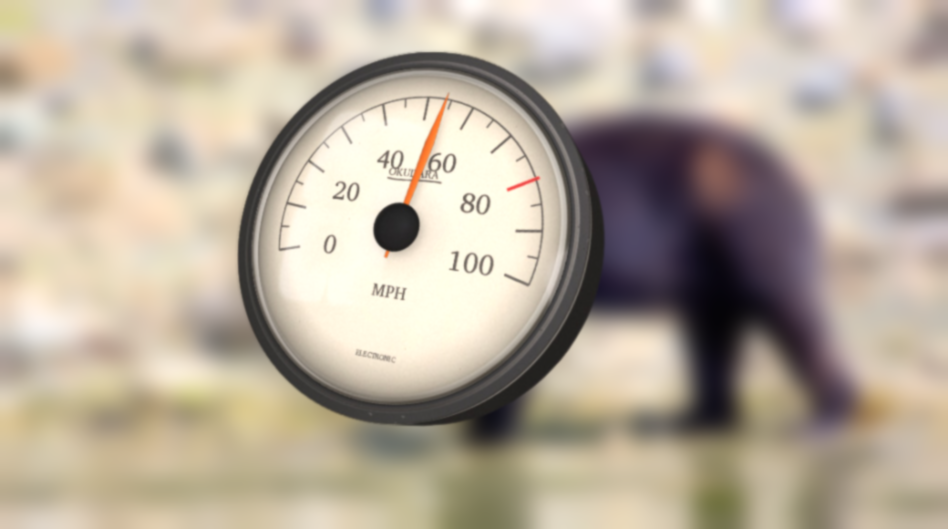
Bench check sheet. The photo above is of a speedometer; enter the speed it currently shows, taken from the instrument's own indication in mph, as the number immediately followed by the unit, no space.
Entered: 55mph
